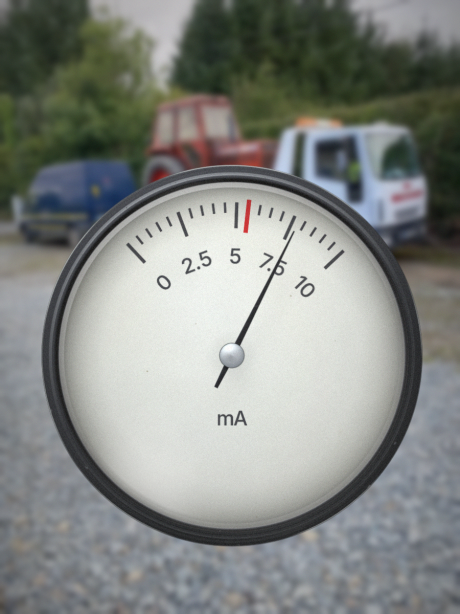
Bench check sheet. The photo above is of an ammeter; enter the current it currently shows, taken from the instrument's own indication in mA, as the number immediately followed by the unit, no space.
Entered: 7.75mA
